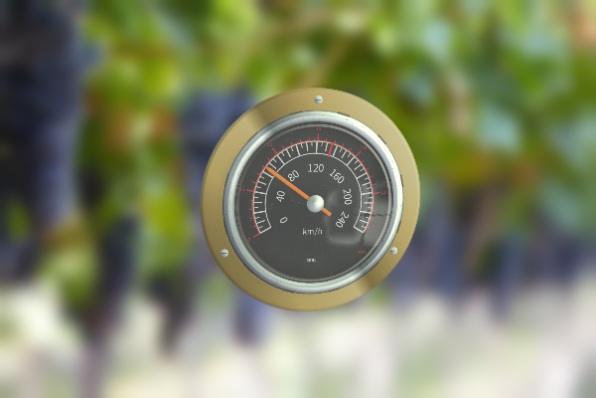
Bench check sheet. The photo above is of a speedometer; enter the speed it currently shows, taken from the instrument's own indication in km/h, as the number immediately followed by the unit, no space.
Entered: 65km/h
